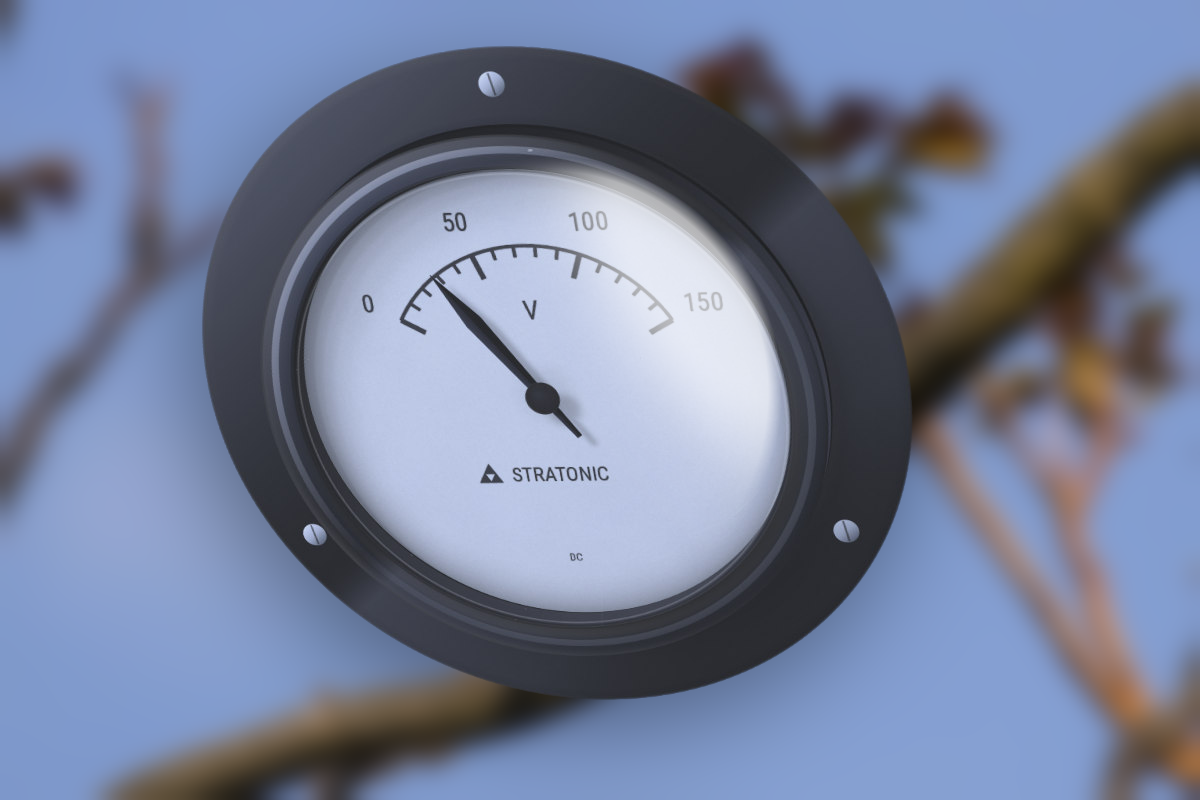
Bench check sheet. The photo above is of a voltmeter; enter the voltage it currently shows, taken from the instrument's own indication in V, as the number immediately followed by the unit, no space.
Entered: 30V
